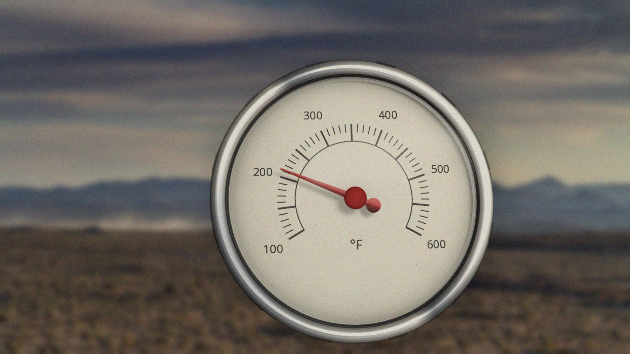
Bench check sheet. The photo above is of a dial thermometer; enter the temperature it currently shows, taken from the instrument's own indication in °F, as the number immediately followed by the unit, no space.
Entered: 210°F
